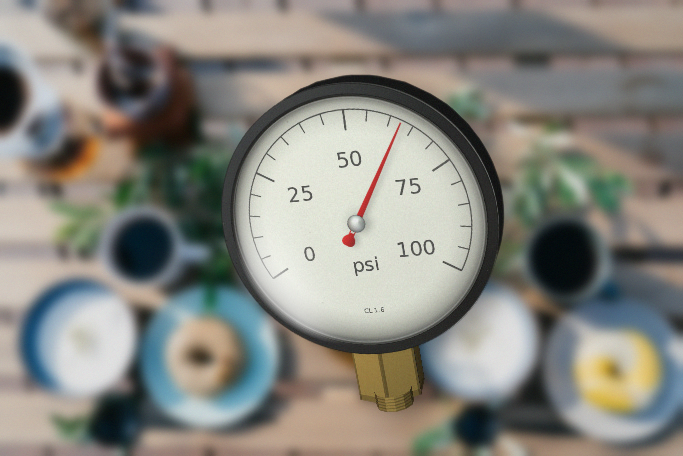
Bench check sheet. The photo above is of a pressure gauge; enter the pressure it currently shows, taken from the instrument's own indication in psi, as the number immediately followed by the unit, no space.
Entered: 62.5psi
